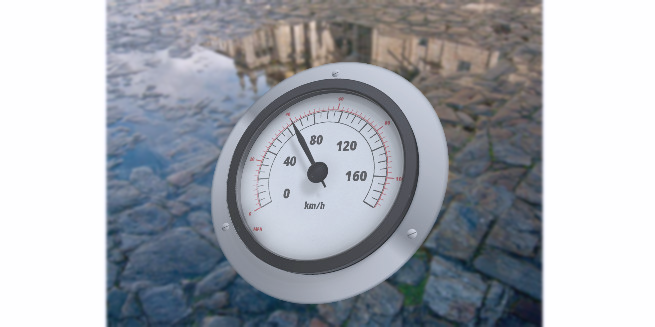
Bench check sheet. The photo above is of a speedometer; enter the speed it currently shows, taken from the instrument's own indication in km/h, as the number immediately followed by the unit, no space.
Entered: 65km/h
